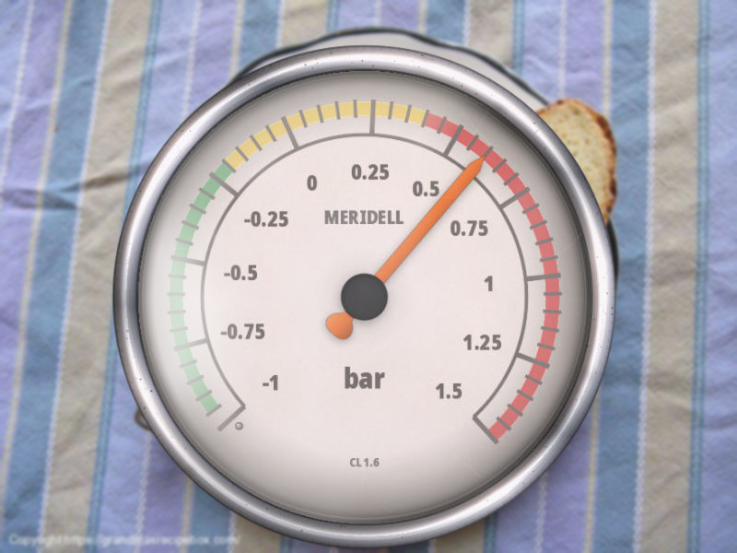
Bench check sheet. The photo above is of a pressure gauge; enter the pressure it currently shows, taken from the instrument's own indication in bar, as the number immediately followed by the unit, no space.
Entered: 0.6bar
